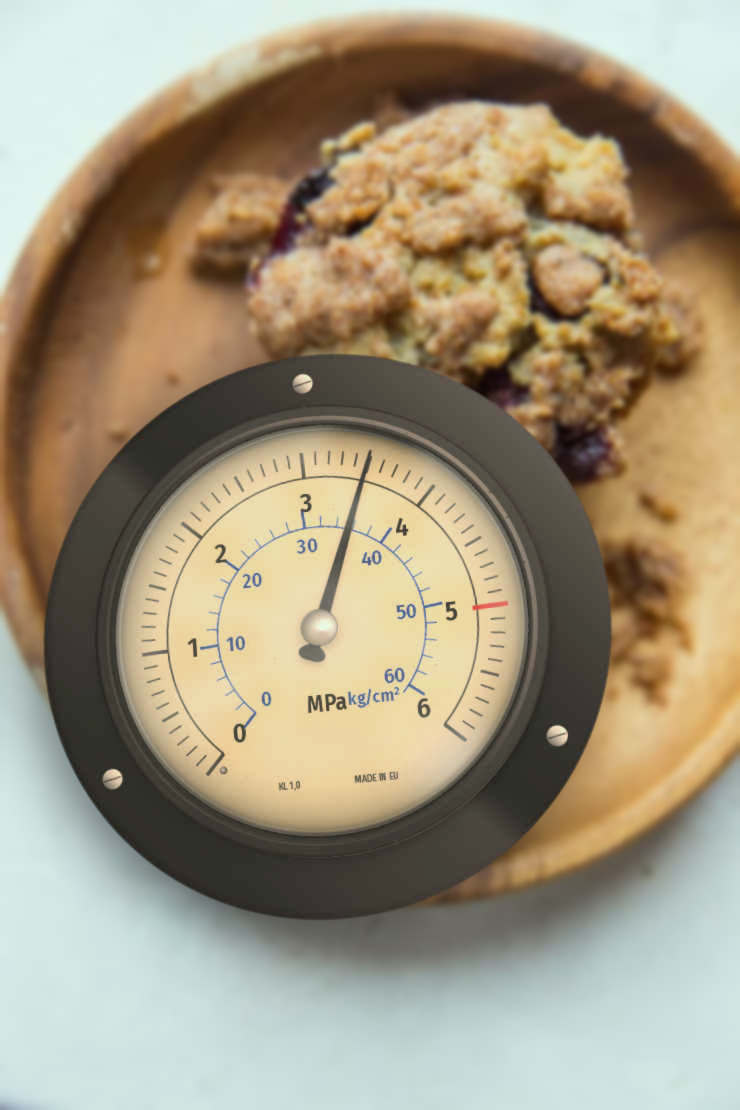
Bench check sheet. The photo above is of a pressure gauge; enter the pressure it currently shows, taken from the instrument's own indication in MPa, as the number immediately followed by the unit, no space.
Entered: 3.5MPa
